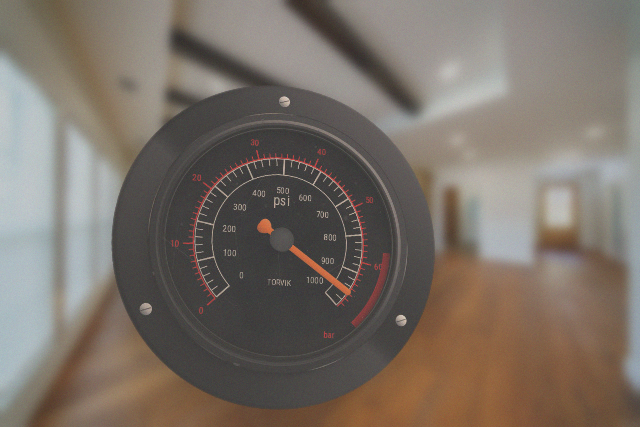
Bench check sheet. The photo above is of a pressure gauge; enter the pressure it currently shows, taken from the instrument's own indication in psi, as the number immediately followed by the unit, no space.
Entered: 960psi
